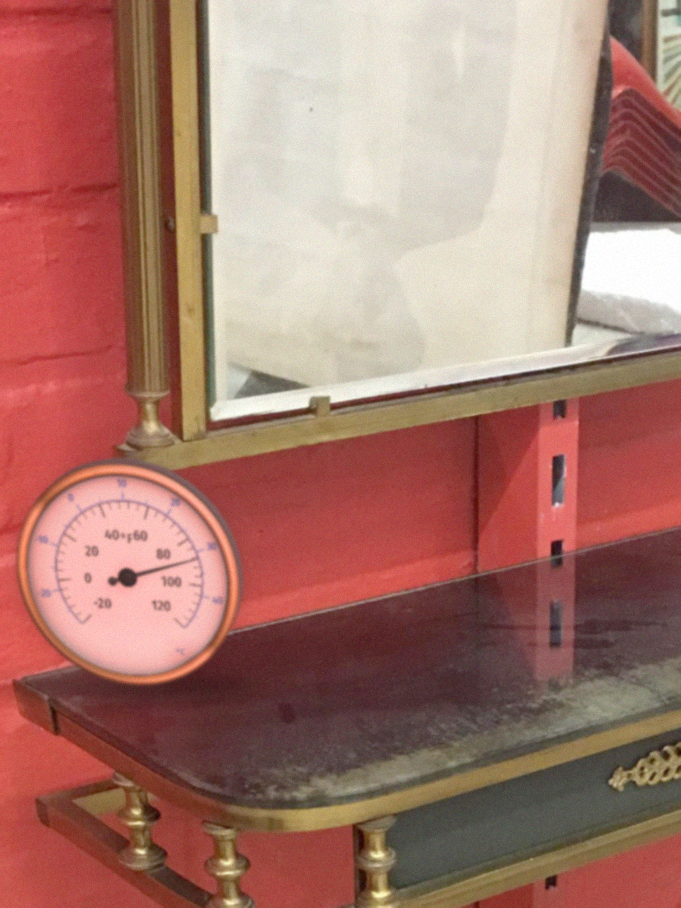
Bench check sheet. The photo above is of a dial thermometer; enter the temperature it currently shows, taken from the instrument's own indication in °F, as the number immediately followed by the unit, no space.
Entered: 88°F
